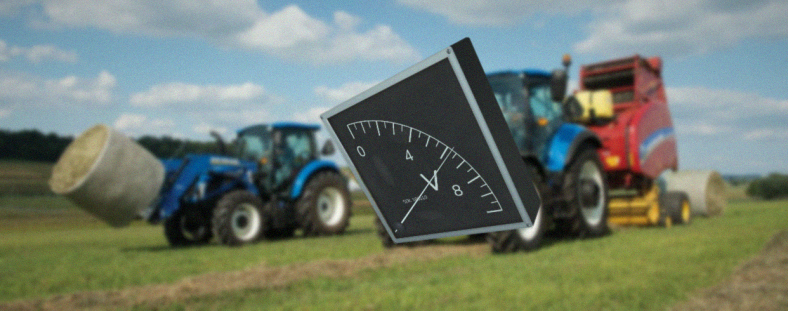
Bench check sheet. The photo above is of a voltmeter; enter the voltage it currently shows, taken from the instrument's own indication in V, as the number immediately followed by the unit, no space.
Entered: 6.25V
